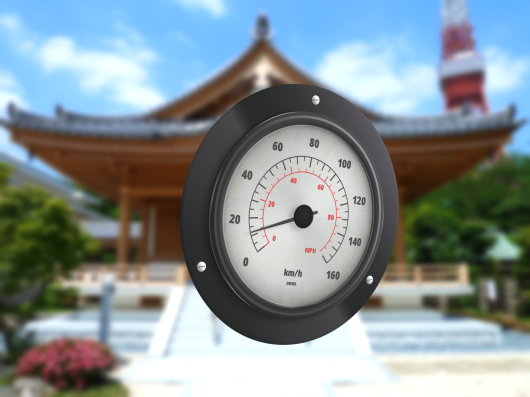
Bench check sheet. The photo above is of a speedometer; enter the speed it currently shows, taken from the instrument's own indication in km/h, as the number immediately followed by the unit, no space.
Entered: 12.5km/h
